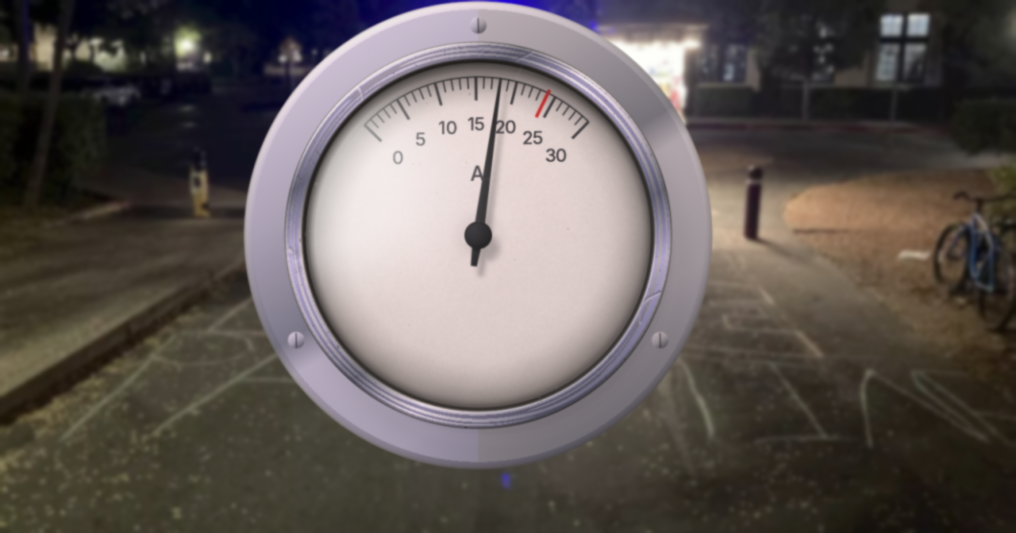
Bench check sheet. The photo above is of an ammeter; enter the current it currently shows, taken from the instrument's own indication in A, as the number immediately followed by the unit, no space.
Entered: 18A
